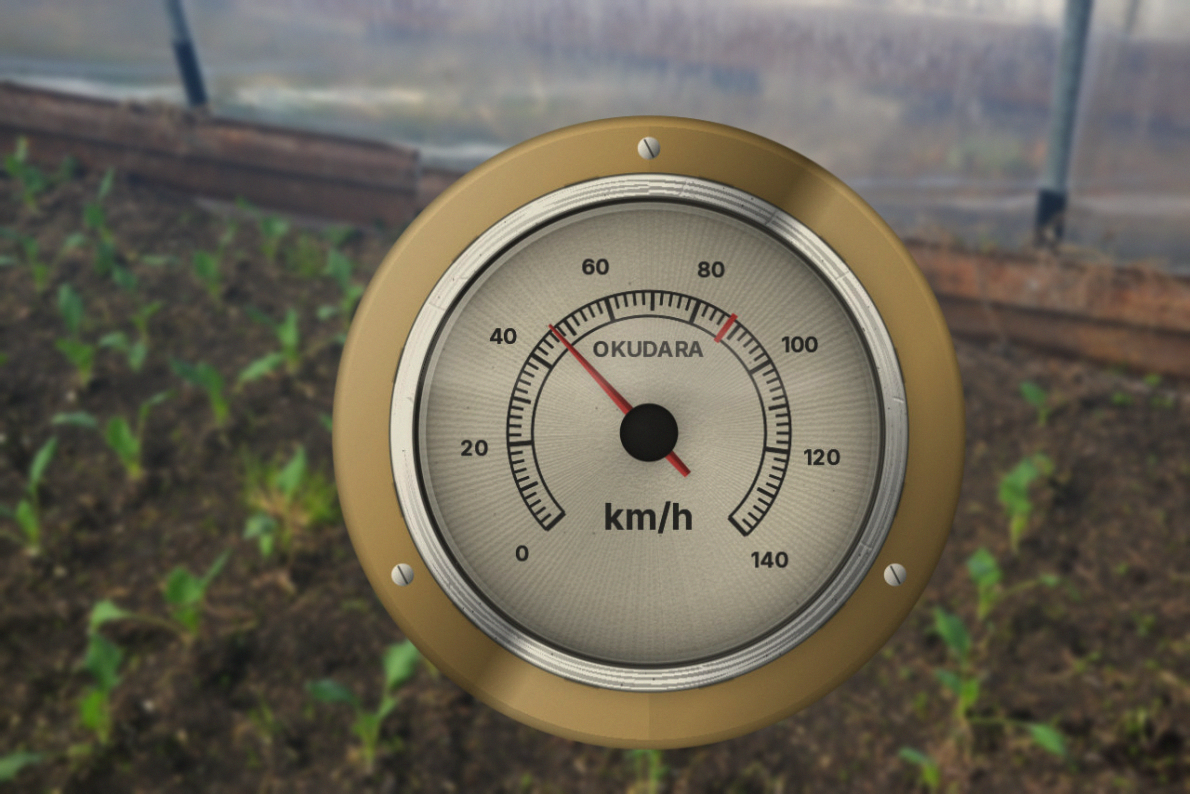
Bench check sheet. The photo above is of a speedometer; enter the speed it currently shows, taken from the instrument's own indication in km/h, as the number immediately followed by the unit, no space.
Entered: 47km/h
